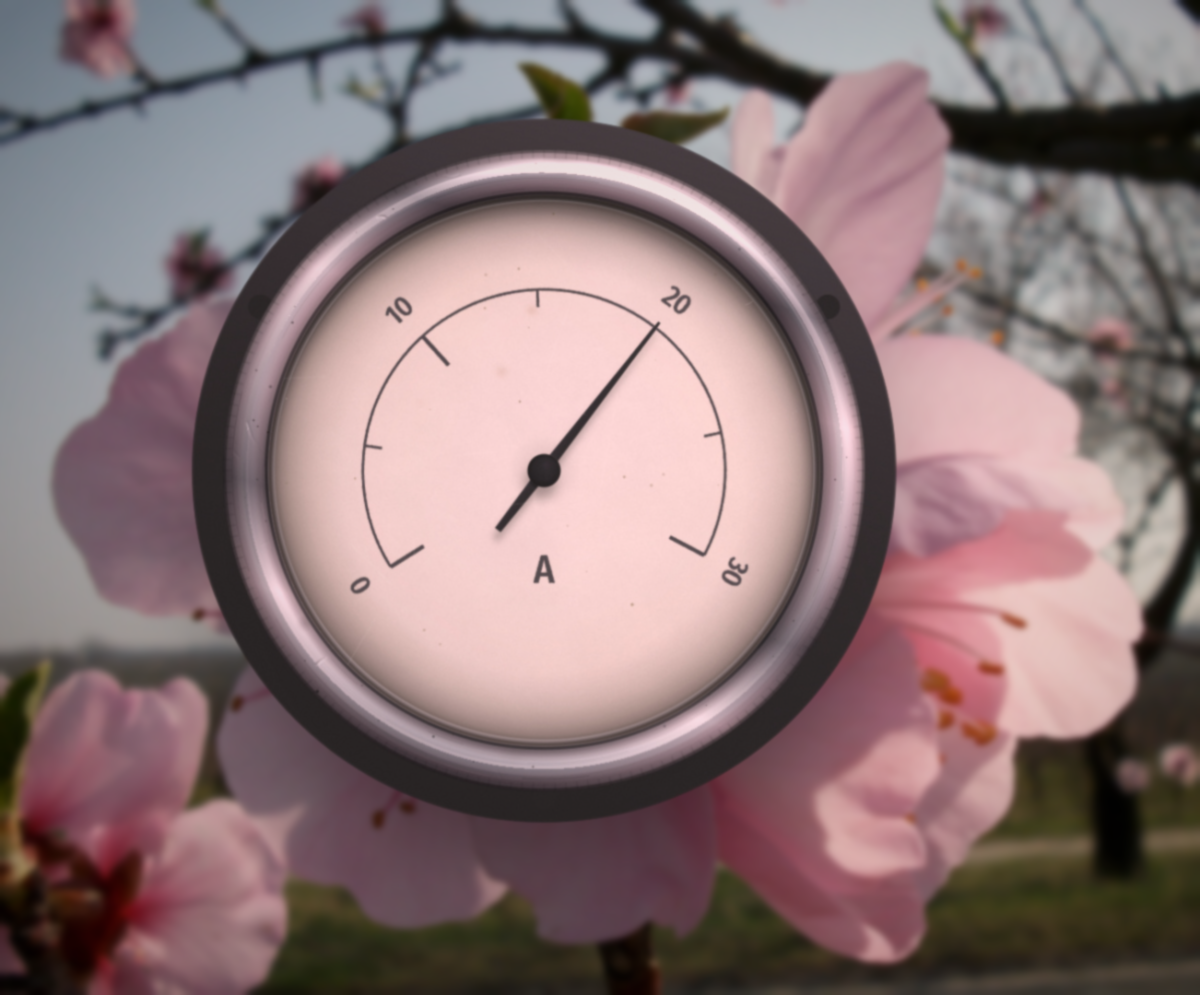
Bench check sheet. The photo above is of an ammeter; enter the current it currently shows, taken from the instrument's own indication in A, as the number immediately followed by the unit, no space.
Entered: 20A
